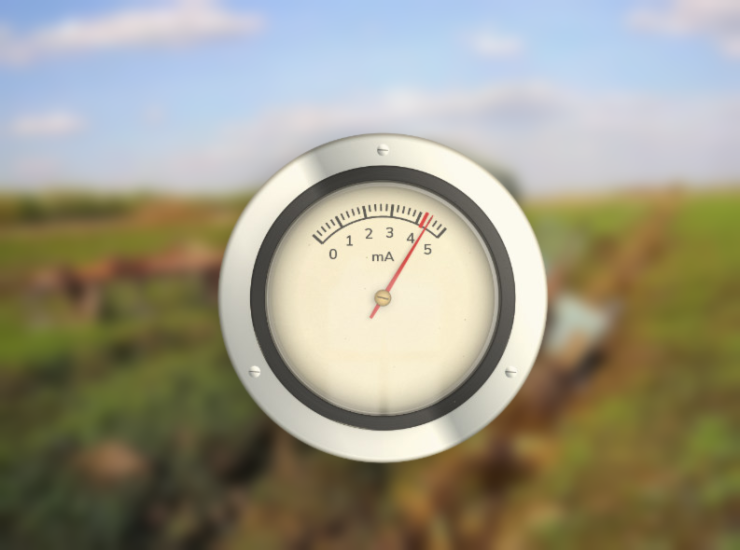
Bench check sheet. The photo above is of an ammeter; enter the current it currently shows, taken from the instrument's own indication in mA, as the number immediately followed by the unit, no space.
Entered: 4.4mA
